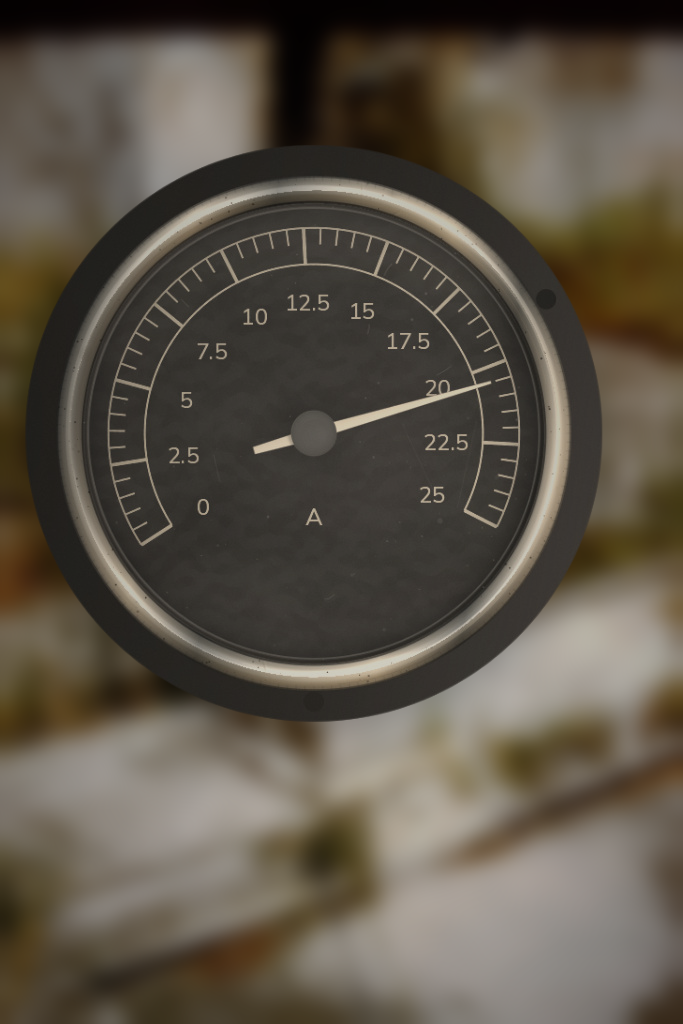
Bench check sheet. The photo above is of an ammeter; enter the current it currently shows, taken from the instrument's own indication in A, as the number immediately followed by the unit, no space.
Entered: 20.5A
